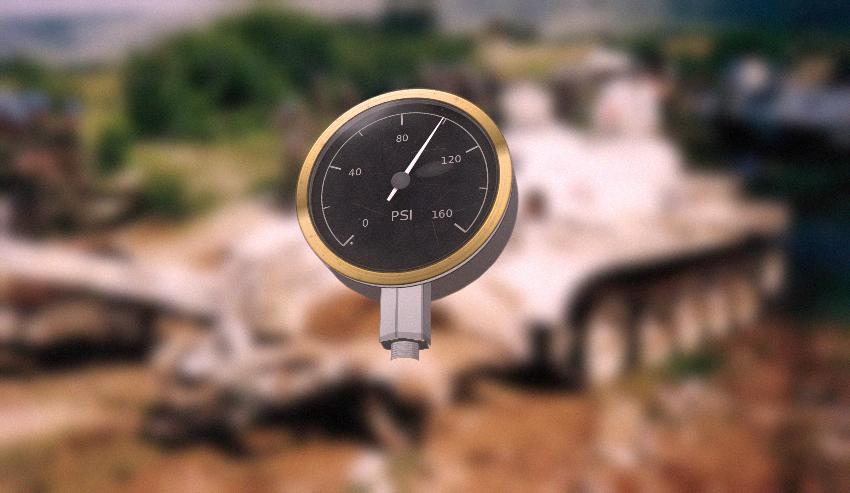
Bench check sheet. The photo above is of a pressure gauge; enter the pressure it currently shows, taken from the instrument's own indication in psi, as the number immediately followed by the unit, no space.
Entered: 100psi
